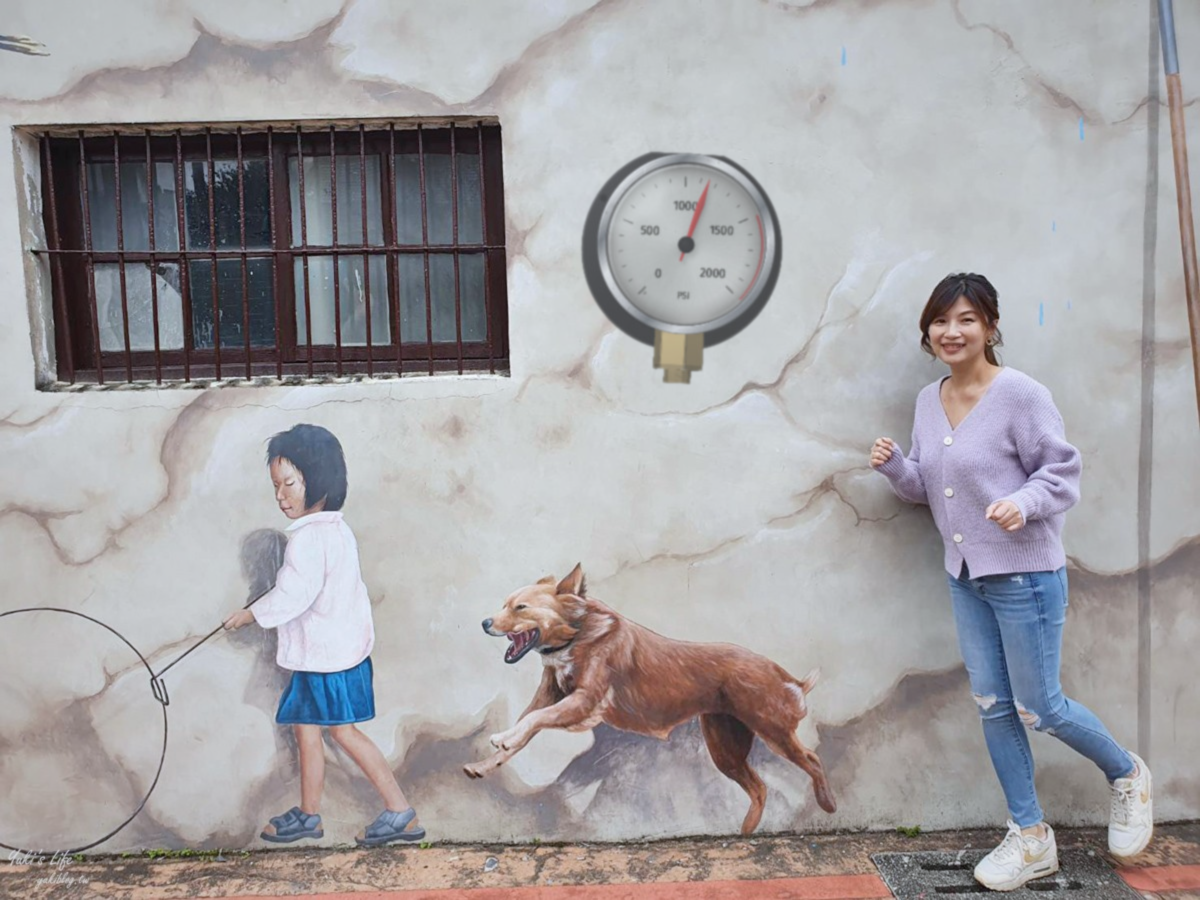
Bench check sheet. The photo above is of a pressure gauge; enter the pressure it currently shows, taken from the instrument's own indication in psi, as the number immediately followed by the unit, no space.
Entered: 1150psi
